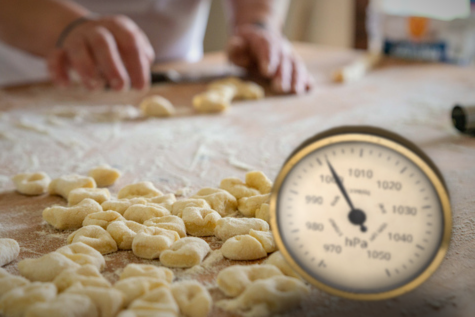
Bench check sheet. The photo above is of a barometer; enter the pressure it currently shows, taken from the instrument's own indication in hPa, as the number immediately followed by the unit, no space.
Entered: 1002hPa
